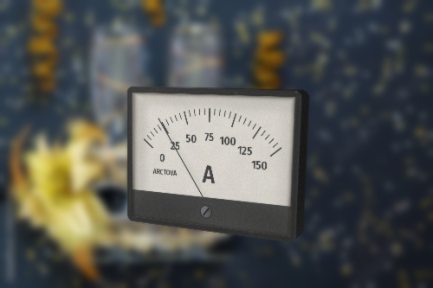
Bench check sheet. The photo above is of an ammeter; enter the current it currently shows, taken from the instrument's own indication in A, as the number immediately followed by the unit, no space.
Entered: 25A
